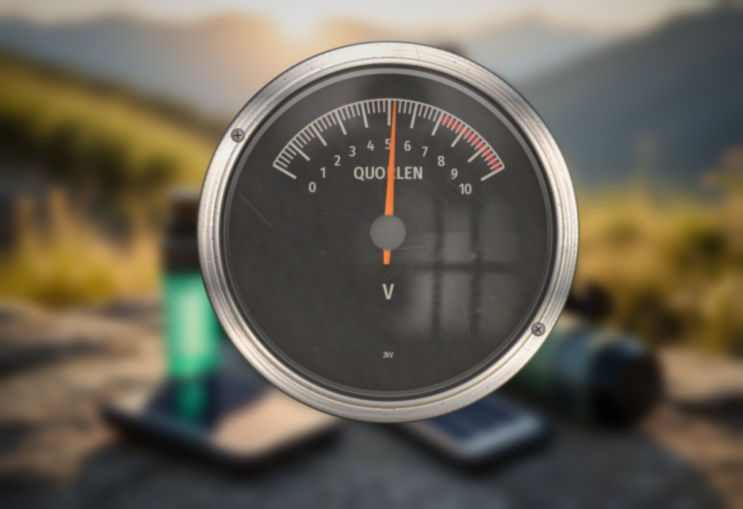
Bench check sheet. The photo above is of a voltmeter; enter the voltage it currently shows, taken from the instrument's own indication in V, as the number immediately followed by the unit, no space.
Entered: 5.2V
